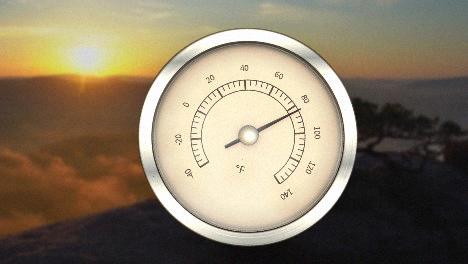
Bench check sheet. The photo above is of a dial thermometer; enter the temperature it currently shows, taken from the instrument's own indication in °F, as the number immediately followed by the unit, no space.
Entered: 84°F
